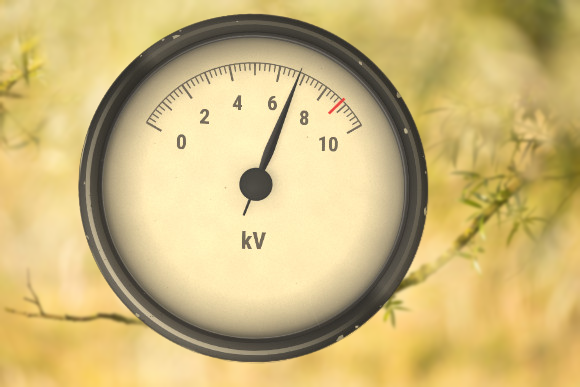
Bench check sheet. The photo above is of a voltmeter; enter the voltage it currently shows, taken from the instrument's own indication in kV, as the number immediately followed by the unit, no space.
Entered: 6.8kV
